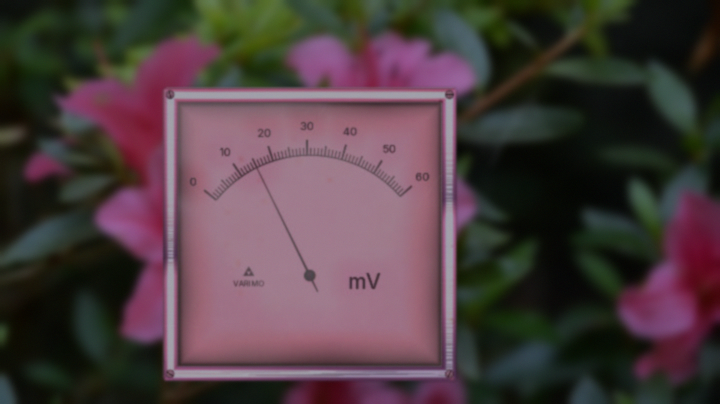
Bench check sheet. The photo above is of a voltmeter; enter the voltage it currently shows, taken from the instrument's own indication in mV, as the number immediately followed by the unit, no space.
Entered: 15mV
